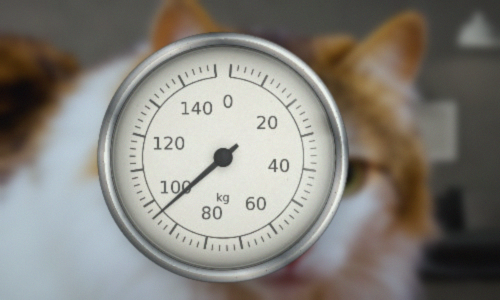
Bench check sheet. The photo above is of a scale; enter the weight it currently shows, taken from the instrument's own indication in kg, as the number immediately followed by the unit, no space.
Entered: 96kg
